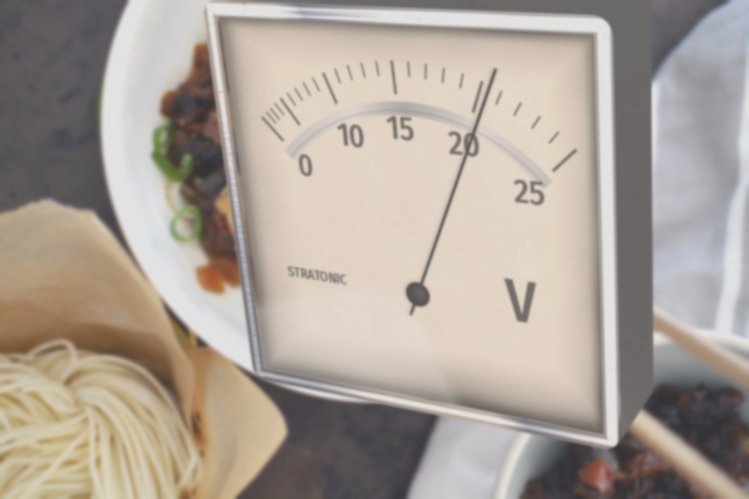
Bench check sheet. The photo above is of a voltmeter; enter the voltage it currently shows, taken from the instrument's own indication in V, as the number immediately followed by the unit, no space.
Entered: 20.5V
